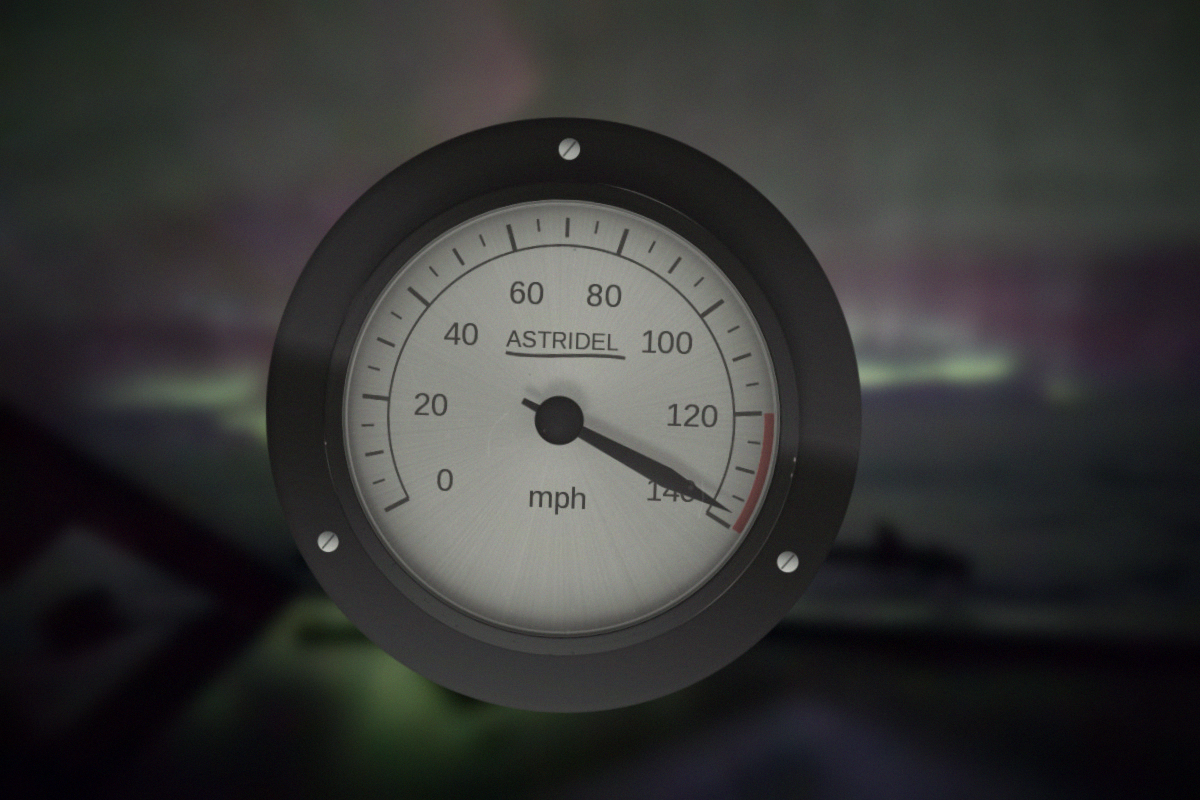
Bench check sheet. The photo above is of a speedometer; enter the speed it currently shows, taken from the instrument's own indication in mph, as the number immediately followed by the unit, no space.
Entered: 137.5mph
